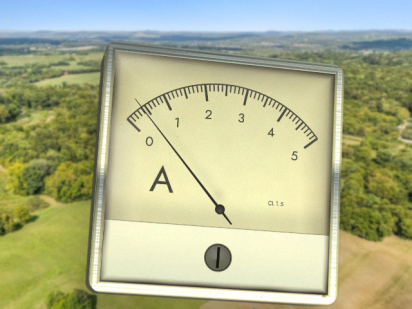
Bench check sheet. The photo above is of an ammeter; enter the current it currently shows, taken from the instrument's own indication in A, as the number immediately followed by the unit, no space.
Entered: 0.4A
